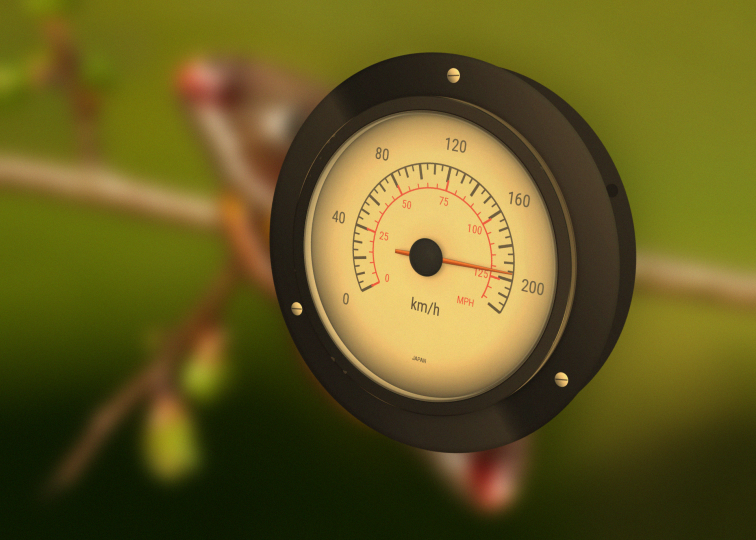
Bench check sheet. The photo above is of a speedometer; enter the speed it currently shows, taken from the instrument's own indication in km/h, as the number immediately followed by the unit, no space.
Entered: 195km/h
